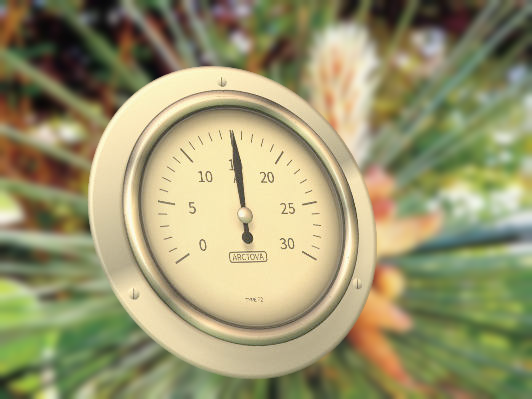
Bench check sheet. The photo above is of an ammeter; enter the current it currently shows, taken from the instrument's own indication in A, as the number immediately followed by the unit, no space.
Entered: 15A
